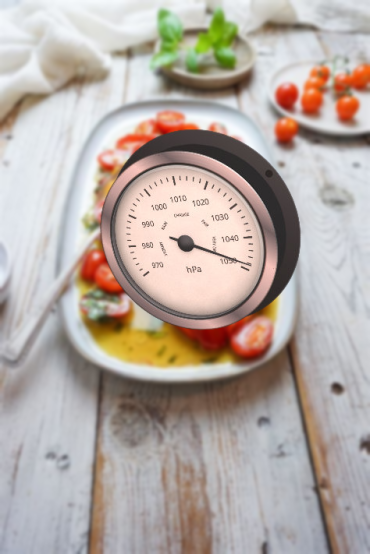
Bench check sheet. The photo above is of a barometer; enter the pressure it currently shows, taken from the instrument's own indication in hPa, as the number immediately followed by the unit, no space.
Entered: 1048hPa
